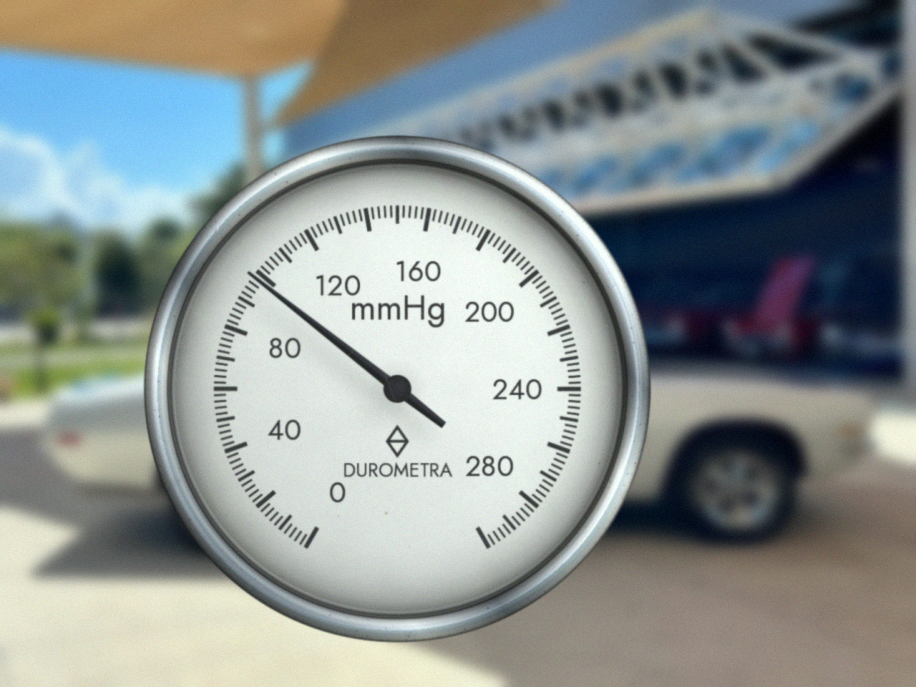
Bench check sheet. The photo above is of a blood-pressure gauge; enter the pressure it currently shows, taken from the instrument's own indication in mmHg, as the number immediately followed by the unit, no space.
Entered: 98mmHg
